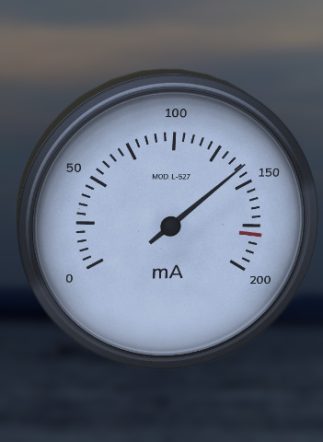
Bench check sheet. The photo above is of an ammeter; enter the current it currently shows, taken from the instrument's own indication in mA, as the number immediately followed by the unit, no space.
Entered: 140mA
